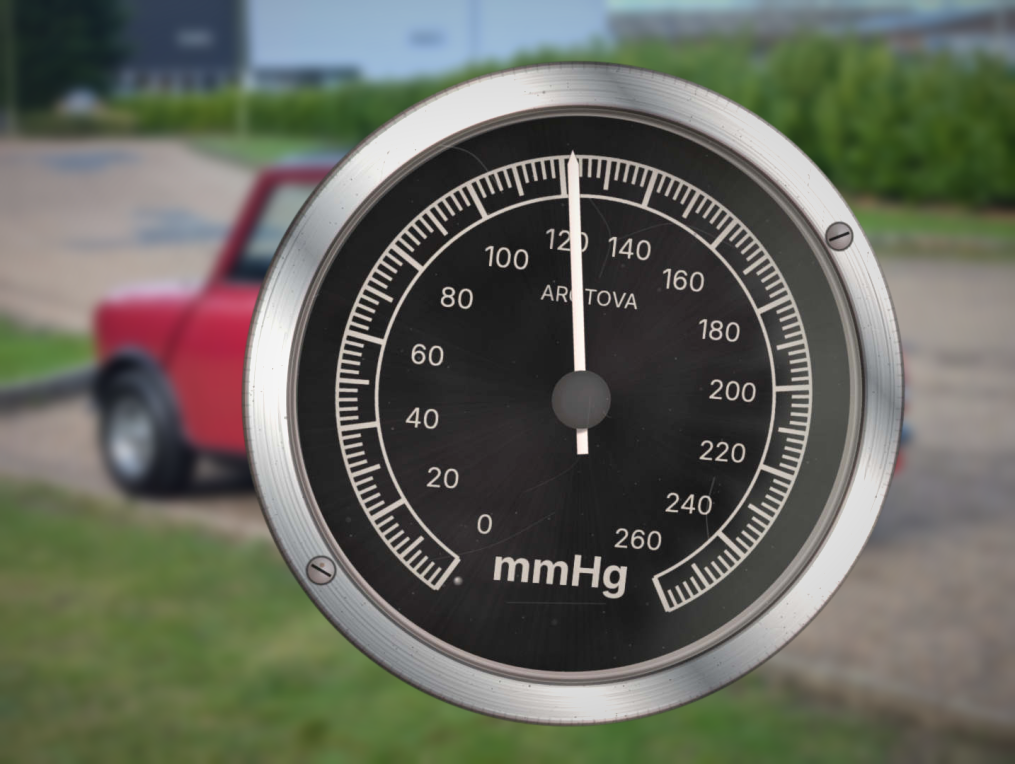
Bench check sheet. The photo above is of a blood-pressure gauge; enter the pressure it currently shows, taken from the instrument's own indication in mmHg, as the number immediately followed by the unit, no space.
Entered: 122mmHg
